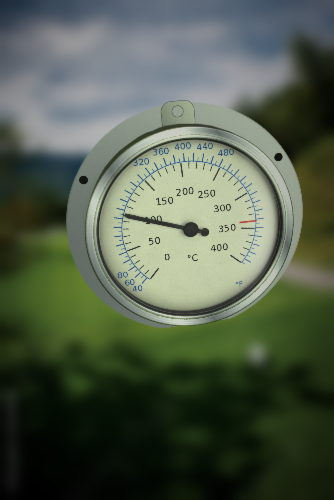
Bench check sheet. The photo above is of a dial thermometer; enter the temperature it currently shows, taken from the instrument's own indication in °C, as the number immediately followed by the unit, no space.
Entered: 100°C
